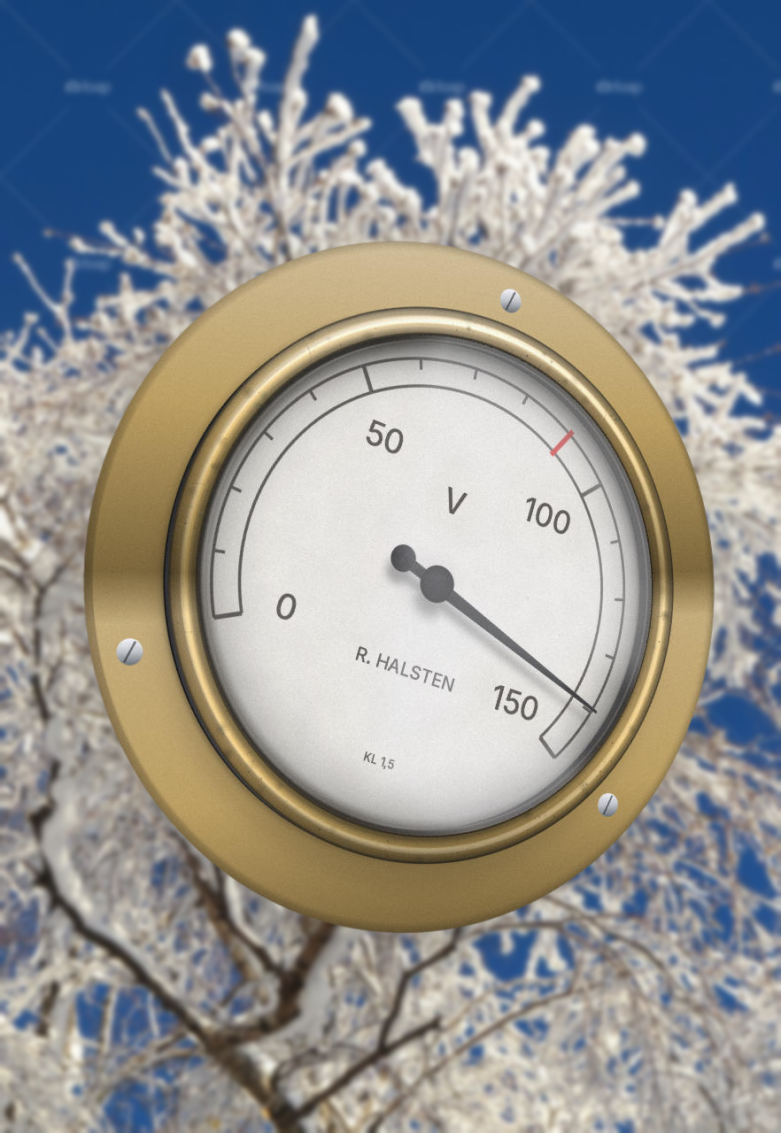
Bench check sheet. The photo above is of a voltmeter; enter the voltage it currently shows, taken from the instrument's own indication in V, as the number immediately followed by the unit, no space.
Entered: 140V
